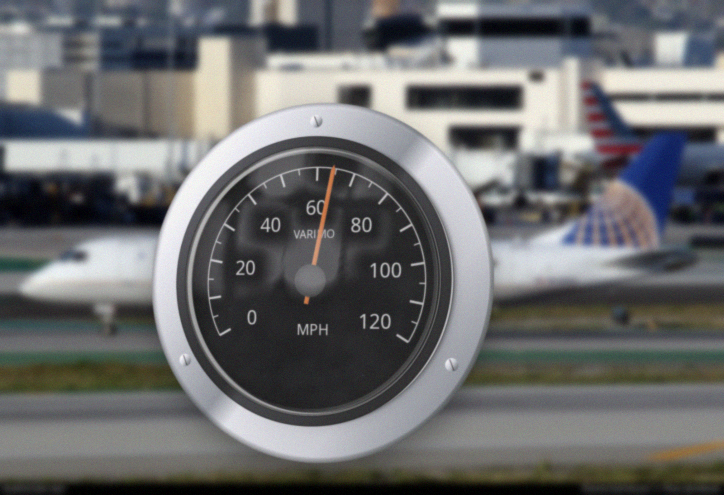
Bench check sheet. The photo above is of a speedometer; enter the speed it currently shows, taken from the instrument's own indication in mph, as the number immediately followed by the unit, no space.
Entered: 65mph
